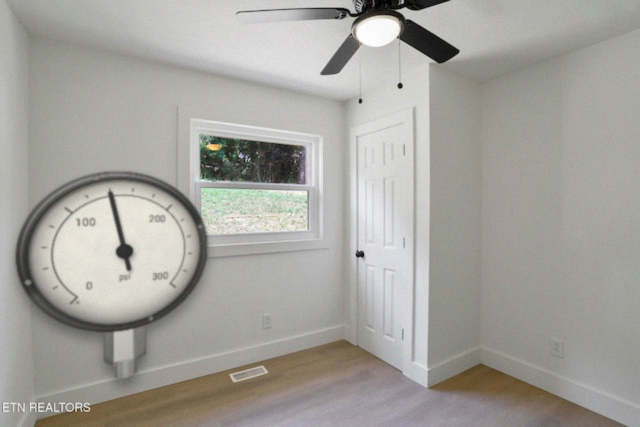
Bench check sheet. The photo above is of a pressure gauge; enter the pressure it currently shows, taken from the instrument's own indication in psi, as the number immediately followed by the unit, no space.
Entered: 140psi
